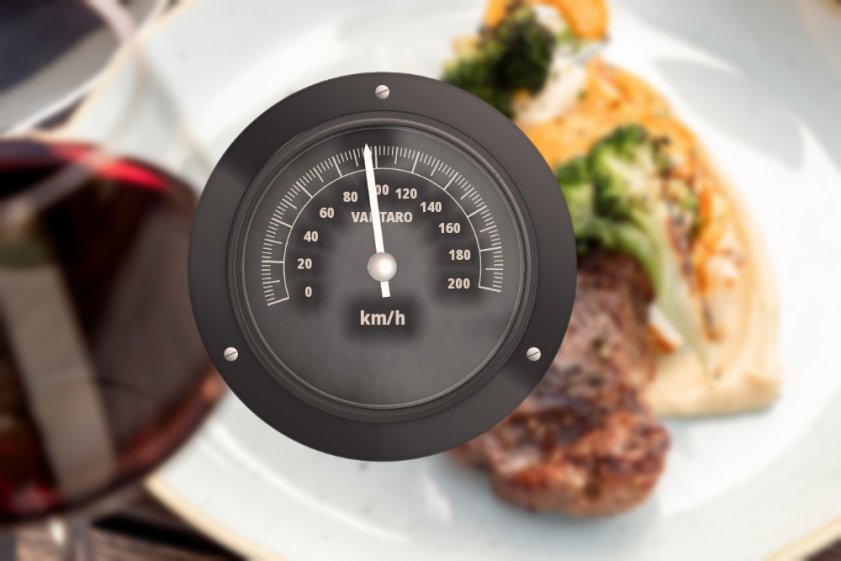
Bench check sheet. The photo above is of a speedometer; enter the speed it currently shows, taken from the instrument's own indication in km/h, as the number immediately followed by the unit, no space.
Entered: 96km/h
